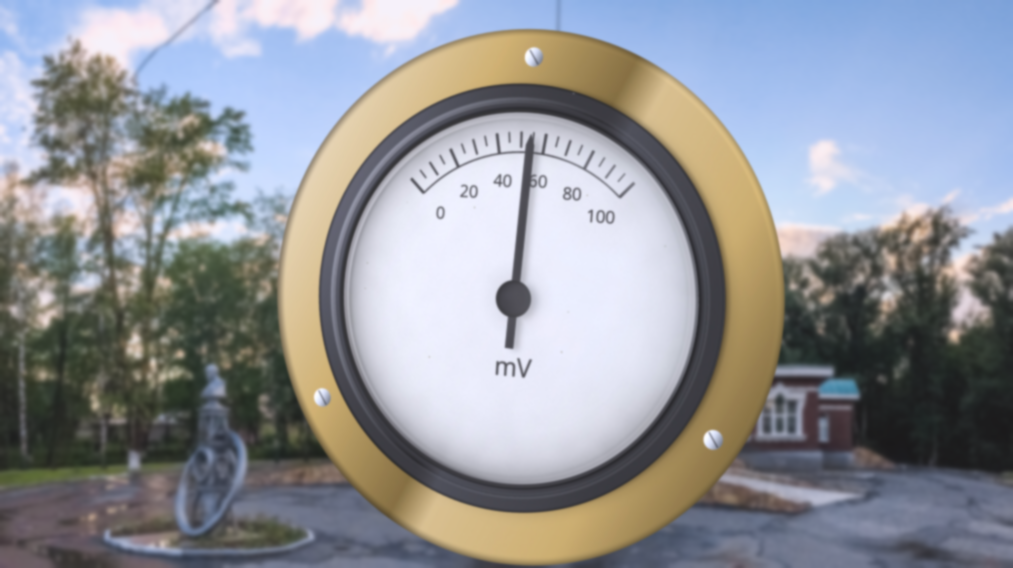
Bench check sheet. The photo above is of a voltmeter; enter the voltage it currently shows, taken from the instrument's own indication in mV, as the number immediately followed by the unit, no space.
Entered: 55mV
